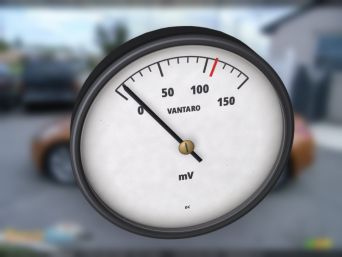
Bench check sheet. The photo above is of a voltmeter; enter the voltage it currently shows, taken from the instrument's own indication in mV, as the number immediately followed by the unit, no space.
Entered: 10mV
